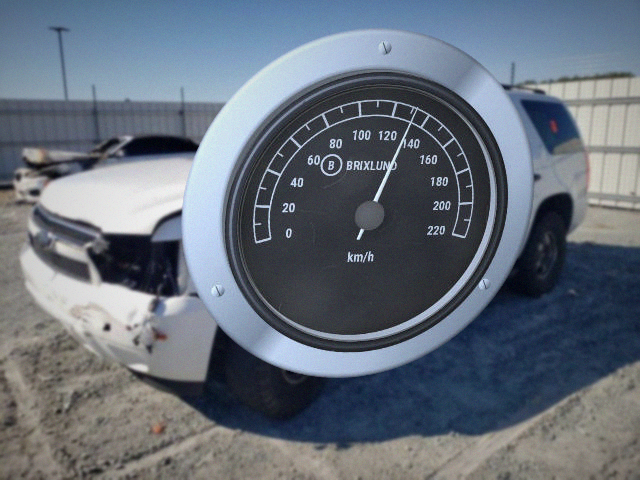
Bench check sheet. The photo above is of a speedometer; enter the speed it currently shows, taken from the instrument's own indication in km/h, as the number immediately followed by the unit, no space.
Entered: 130km/h
